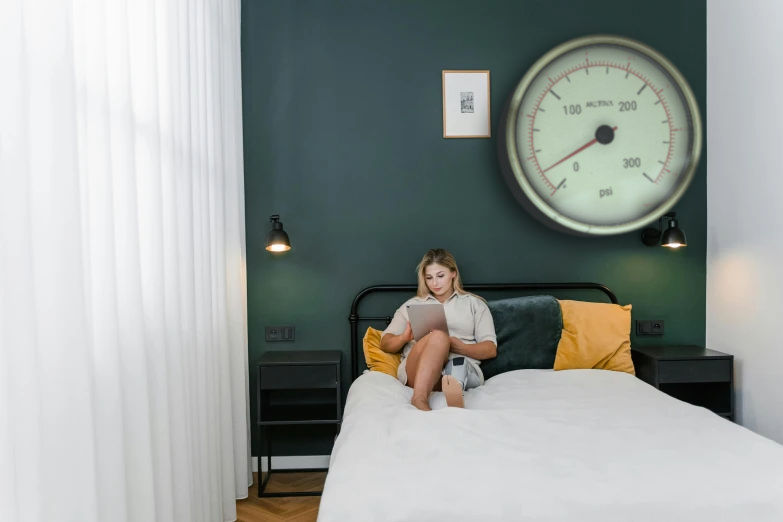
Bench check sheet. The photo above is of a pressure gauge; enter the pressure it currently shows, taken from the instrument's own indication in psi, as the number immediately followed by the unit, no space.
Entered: 20psi
